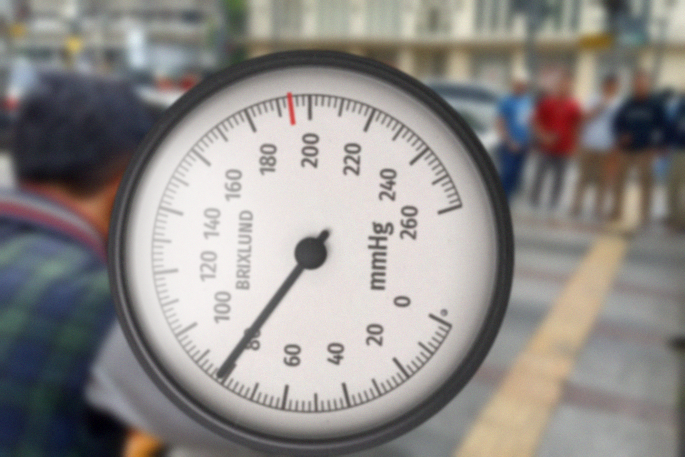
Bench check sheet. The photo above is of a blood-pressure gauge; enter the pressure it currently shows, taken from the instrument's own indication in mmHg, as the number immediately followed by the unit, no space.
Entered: 82mmHg
